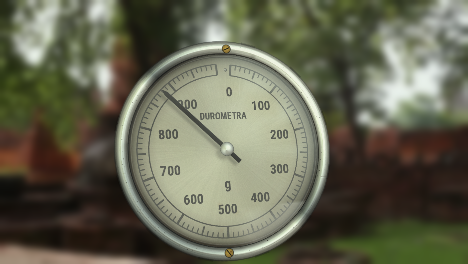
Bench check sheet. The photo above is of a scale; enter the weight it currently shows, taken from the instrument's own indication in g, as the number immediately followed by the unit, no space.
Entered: 880g
